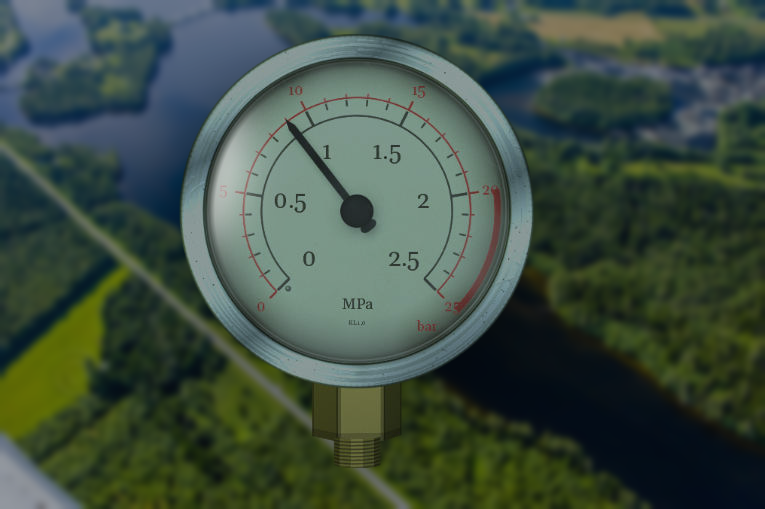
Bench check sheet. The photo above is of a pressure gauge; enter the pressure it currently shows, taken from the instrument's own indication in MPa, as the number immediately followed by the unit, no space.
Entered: 0.9MPa
